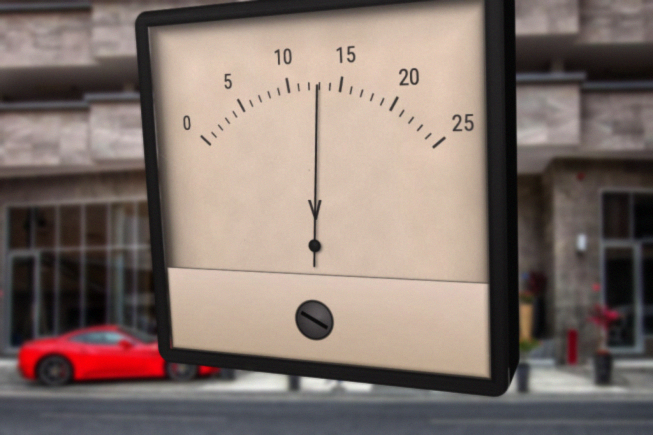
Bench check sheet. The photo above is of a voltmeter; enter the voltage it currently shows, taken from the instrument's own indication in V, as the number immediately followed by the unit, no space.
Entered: 13V
